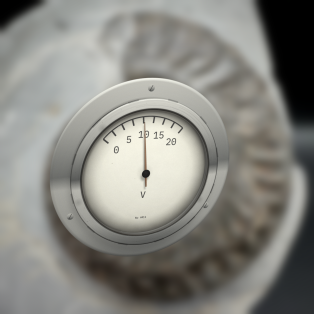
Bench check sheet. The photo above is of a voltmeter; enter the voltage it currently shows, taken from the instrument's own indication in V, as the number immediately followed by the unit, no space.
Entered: 10V
